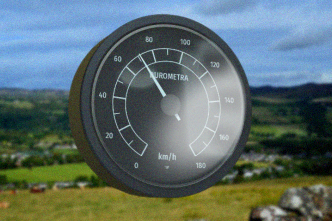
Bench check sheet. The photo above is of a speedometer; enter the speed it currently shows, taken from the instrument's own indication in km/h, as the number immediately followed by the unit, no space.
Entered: 70km/h
